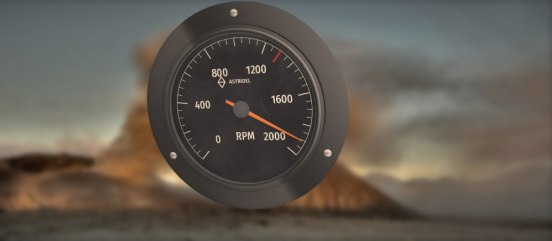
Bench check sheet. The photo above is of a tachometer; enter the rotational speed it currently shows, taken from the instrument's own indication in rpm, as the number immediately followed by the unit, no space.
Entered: 1900rpm
